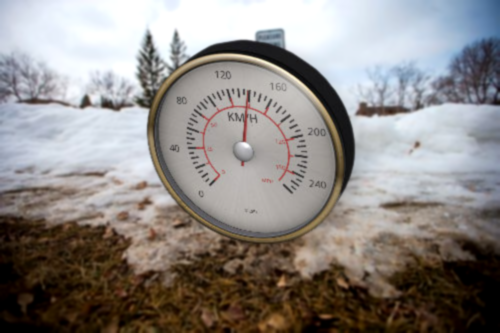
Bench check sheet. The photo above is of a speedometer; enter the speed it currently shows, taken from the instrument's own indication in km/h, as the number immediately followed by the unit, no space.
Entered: 140km/h
